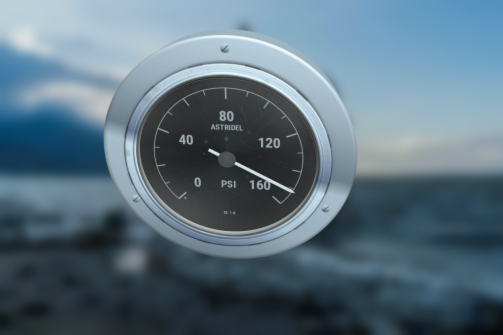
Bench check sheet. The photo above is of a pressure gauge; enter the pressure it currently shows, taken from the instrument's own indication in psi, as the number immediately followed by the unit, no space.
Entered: 150psi
